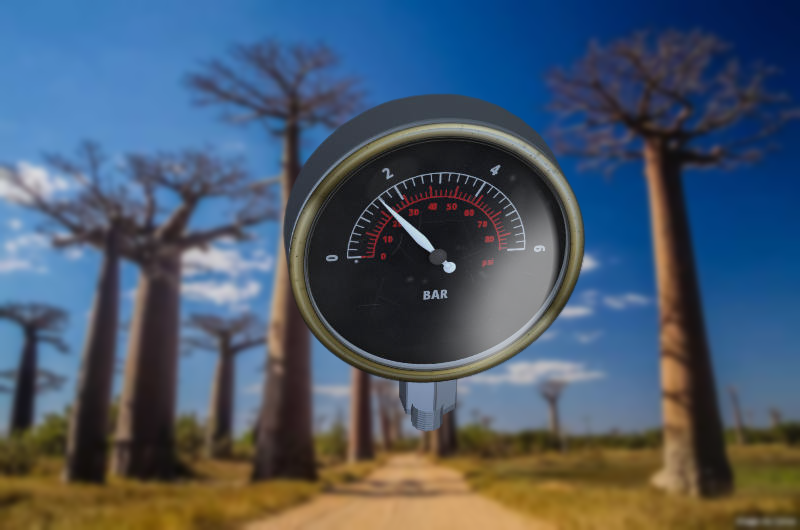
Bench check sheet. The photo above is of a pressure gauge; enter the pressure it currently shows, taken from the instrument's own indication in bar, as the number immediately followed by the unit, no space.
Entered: 1.6bar
